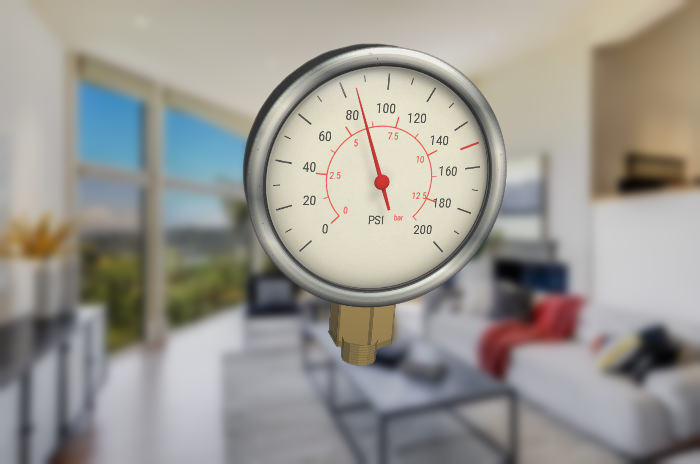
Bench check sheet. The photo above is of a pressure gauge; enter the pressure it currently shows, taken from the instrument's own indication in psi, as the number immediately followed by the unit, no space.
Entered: 85psi
